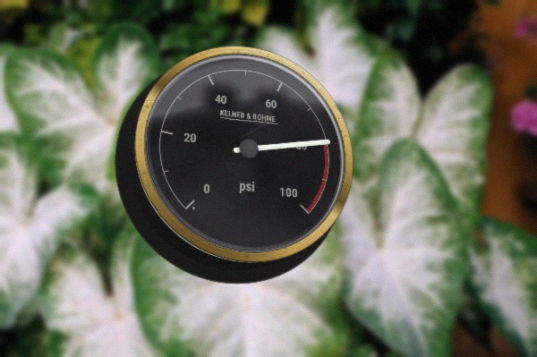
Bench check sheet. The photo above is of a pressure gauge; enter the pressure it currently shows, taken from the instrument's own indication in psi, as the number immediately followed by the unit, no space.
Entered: 80psi
